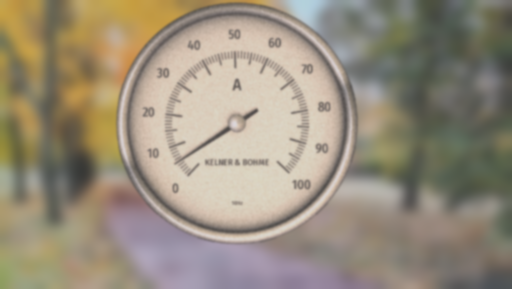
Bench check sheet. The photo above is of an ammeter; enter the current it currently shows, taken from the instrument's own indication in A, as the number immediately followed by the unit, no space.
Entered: 5A
